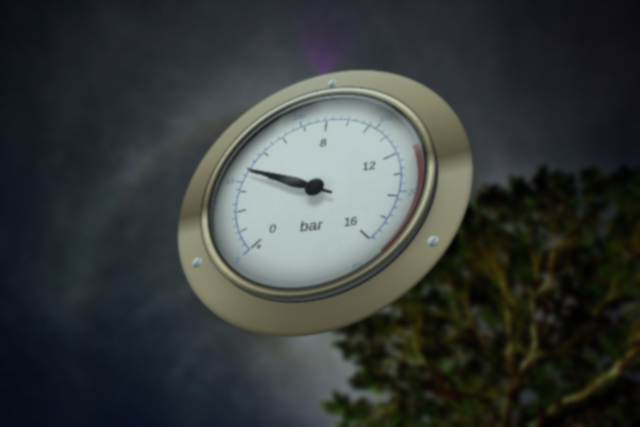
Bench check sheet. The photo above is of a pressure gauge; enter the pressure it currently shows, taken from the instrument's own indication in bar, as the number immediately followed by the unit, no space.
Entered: 4bar
